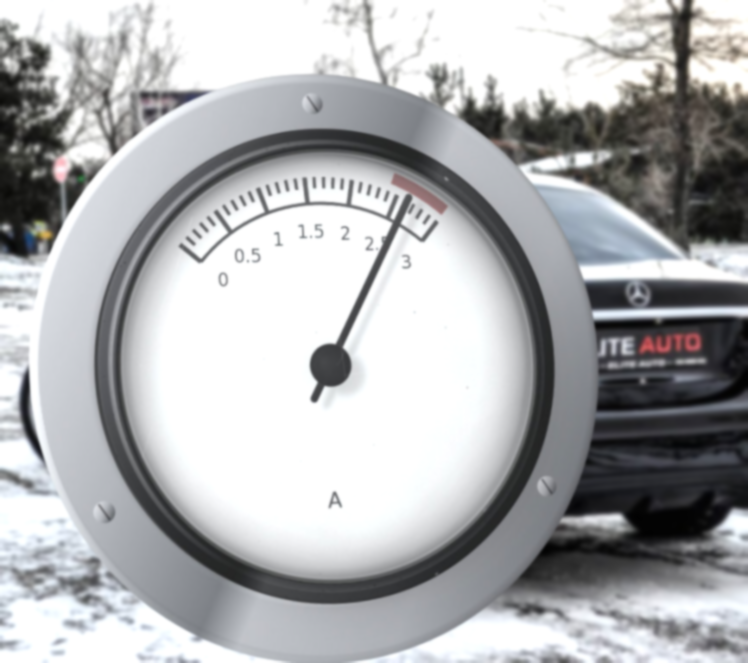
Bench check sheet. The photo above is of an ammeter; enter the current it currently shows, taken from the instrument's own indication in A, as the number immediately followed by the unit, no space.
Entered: 2.6A
